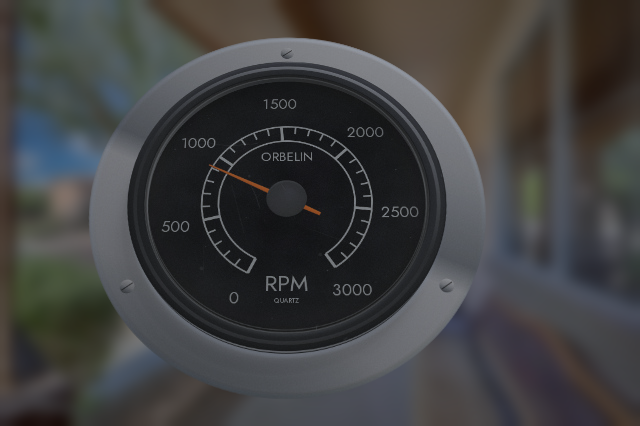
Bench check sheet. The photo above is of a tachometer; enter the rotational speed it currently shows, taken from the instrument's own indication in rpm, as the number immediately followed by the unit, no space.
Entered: 900rpm
